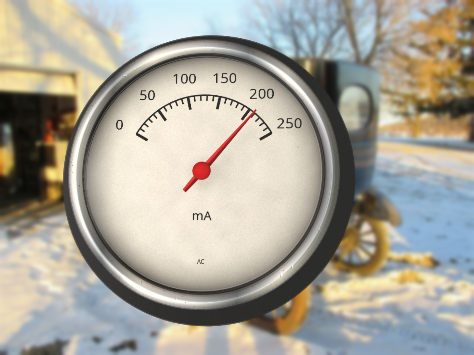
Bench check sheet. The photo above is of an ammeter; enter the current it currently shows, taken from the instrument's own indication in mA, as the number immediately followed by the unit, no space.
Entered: 210mA
